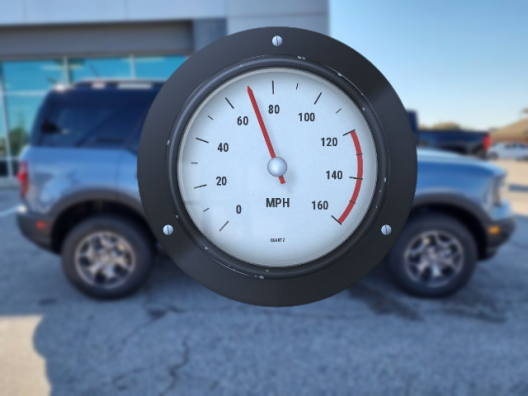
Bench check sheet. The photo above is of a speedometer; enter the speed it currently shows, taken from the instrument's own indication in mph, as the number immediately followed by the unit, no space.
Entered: 70mph
